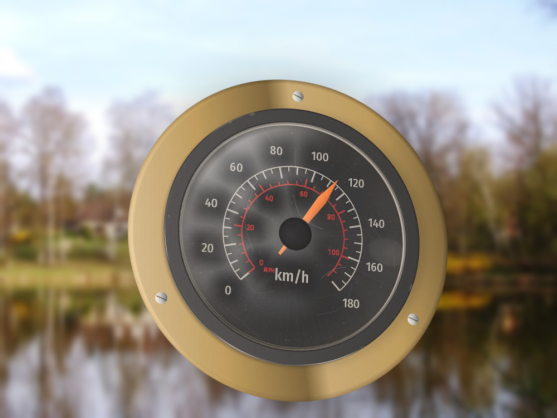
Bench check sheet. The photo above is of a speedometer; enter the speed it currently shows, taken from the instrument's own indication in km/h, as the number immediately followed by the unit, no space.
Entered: 112.5km/h
